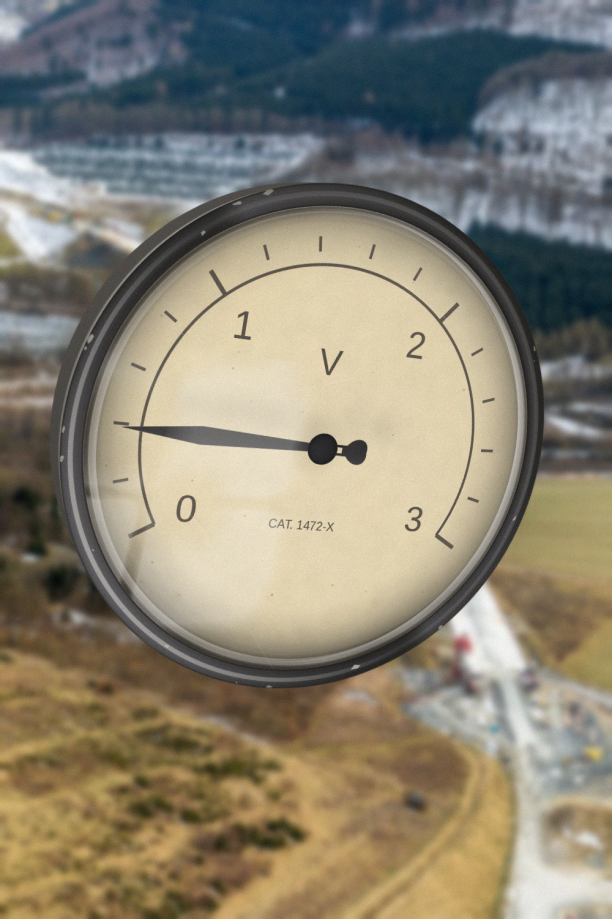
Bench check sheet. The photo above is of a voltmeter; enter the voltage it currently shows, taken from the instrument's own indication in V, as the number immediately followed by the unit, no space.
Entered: 0.4V
